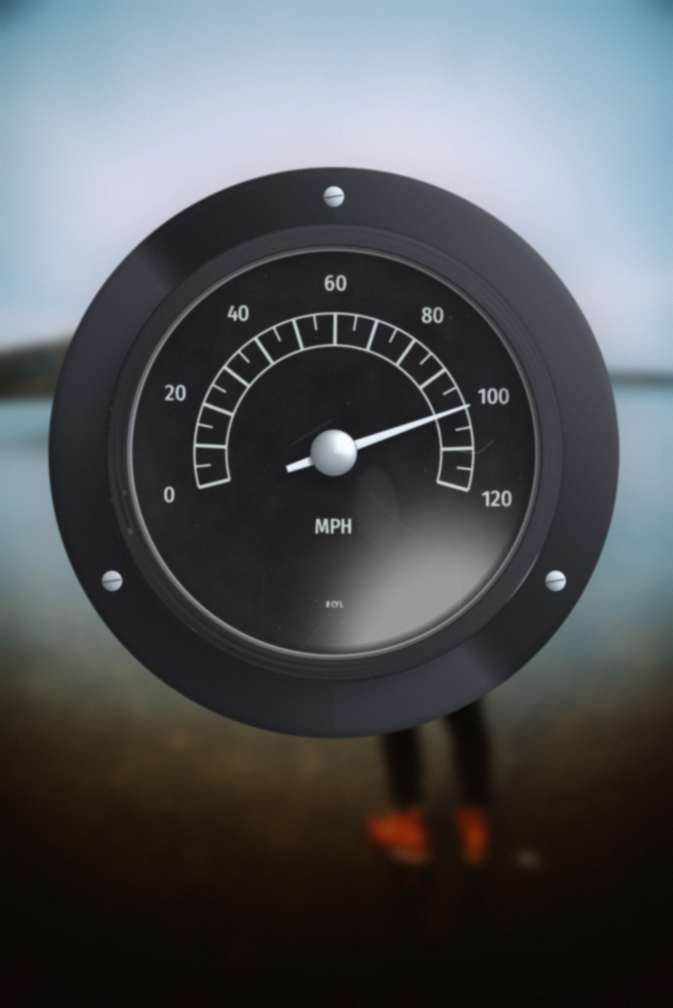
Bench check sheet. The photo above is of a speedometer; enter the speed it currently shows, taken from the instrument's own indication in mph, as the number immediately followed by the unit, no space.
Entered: 100mph
